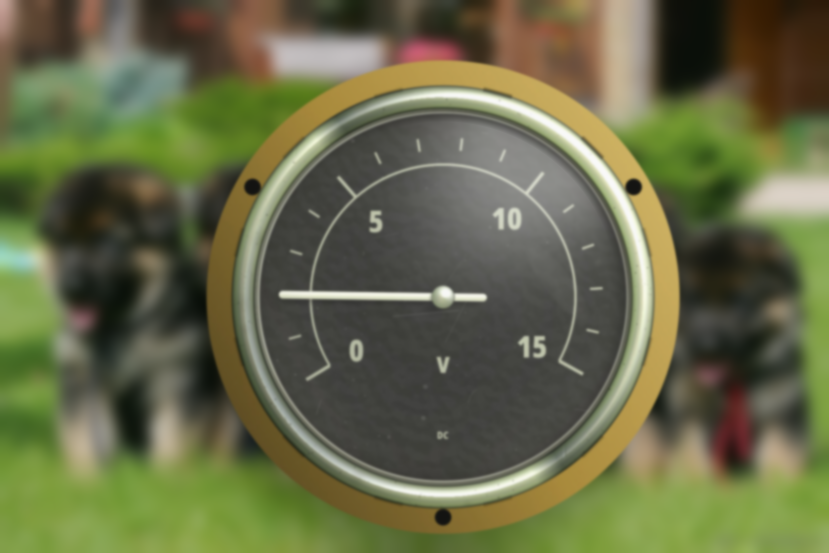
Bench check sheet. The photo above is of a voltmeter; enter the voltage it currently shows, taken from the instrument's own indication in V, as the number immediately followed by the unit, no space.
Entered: 2V
